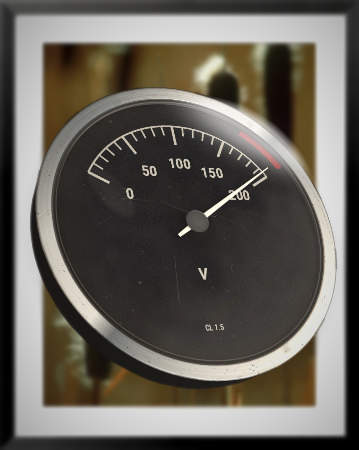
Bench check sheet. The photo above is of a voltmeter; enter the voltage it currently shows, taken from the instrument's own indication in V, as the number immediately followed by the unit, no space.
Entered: 195V
